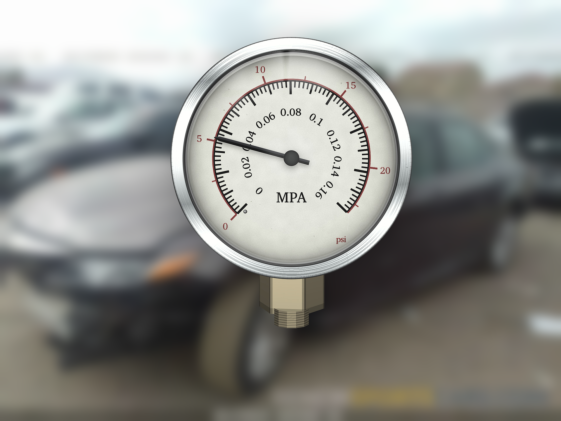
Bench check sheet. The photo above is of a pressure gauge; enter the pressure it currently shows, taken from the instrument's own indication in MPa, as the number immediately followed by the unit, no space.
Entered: 0.036MPa
